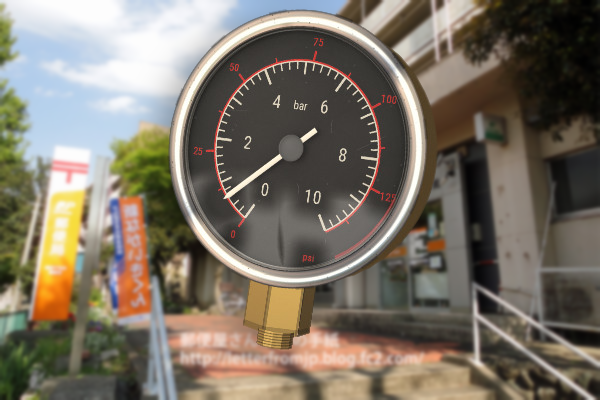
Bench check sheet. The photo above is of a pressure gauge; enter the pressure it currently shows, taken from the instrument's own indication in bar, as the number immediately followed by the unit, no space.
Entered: 0.6bar
